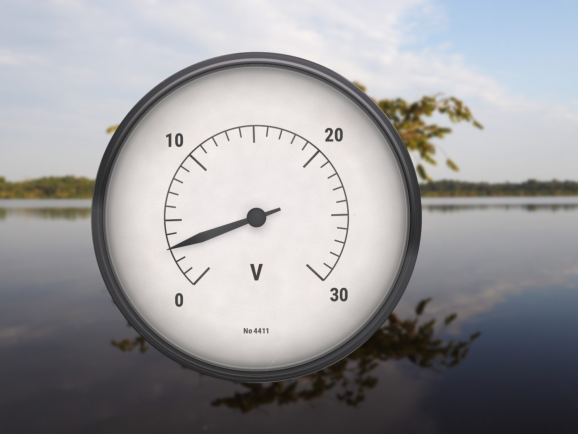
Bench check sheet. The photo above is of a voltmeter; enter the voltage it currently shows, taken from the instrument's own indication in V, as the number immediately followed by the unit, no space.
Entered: 3V
